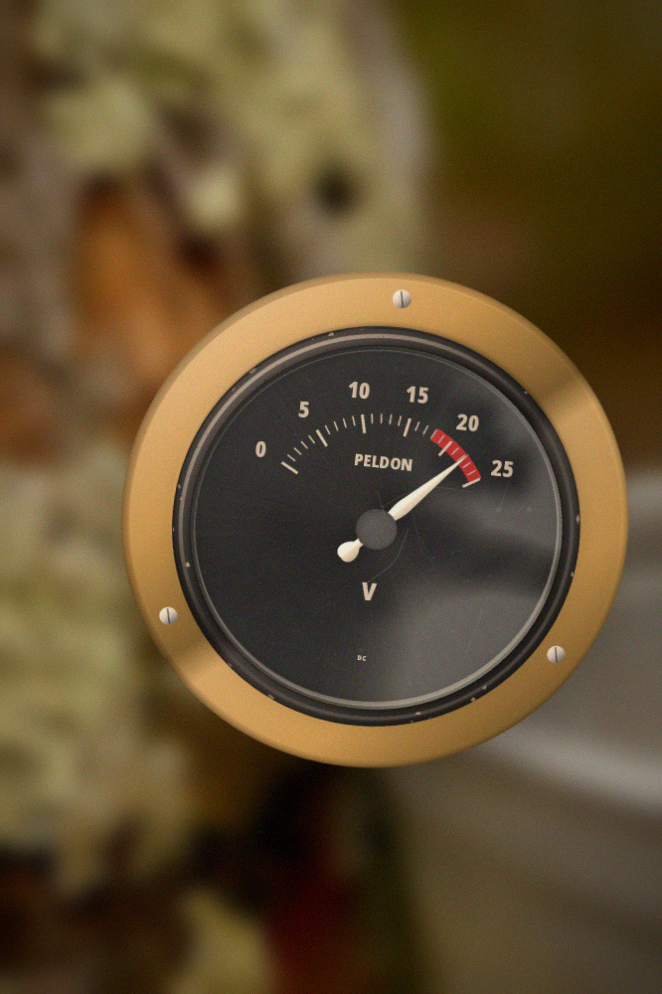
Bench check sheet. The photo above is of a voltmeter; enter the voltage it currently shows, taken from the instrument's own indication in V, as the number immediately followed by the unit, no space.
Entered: 22V
